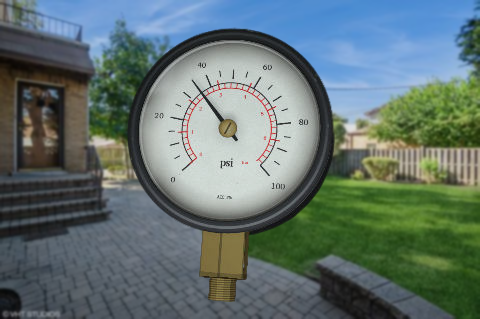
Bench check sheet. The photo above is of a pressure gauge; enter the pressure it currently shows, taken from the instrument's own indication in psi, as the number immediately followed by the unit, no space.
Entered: 35psi
